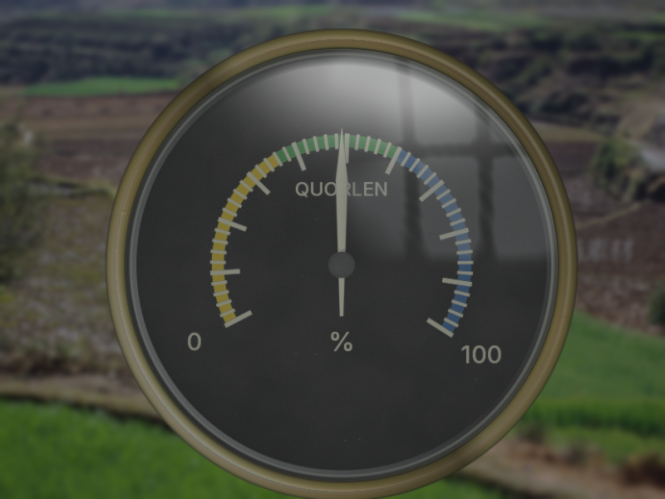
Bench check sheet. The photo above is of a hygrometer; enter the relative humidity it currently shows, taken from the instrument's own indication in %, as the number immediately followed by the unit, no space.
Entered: 49%
